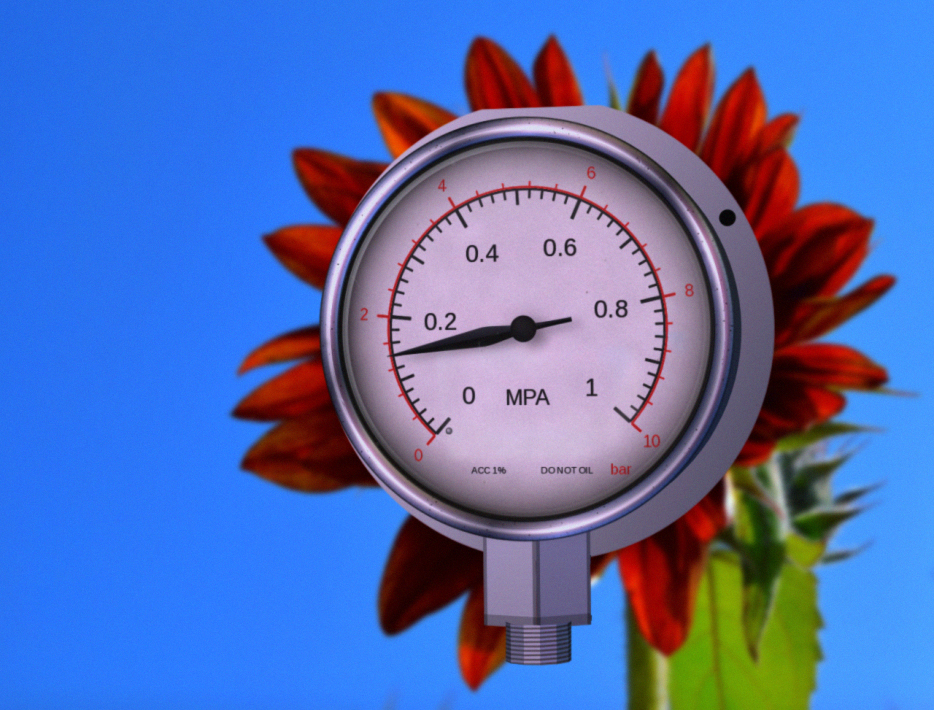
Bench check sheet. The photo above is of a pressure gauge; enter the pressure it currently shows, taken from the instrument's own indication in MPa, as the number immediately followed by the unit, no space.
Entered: 0.14MPa
